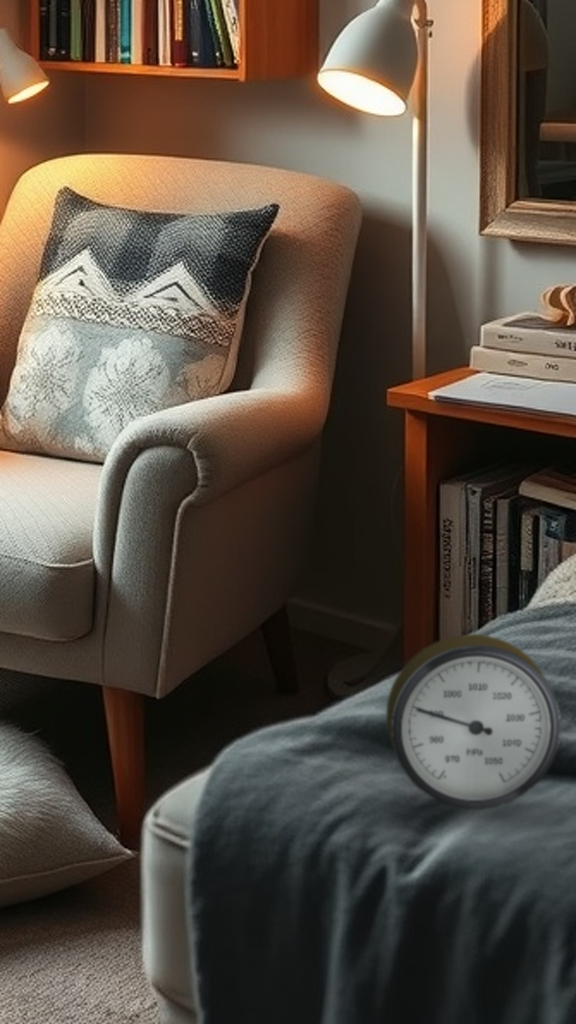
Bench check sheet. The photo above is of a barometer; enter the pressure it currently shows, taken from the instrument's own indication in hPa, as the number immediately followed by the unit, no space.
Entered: 990hPa
